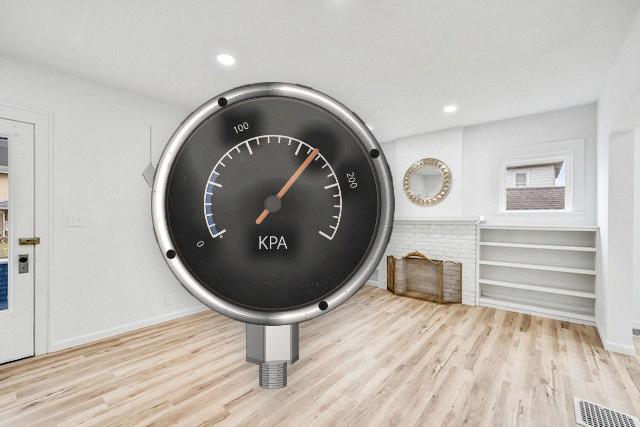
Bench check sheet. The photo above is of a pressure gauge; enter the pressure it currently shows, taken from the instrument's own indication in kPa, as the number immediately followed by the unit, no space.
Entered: 165kPa
